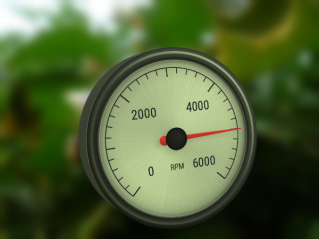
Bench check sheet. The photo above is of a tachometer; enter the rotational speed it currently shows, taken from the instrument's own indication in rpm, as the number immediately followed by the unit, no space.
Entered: 5000rpm
